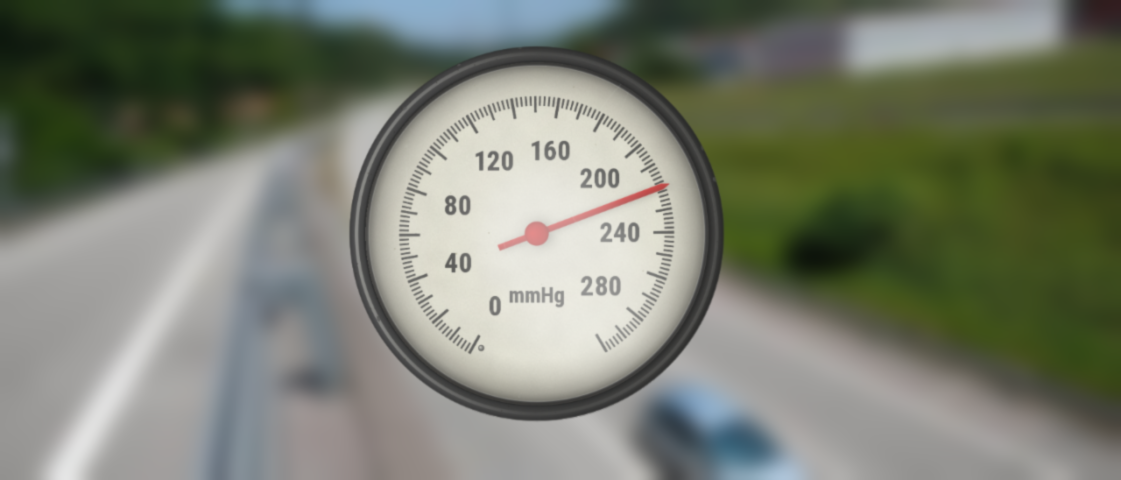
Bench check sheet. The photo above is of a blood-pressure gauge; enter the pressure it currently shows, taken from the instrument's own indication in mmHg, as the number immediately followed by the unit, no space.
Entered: 220mmHg
